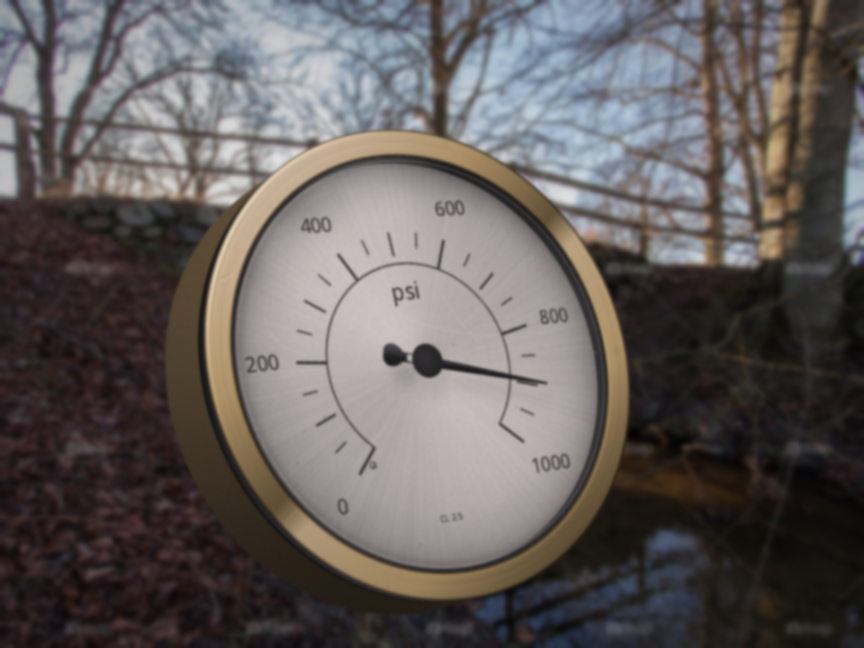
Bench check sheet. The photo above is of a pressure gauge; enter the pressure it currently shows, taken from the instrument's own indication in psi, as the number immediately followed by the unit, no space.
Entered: 900psi
